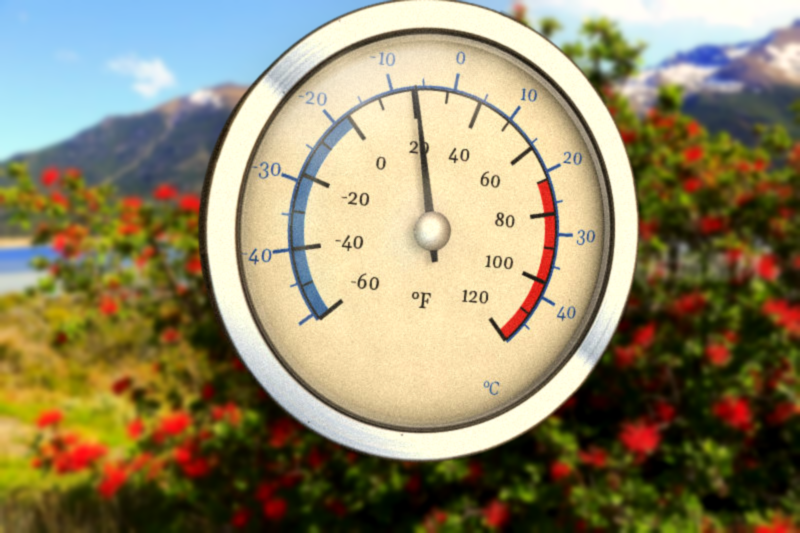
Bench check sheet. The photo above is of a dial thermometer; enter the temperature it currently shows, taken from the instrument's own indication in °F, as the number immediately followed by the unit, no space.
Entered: 20°F
